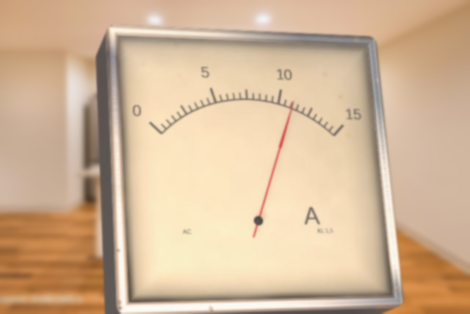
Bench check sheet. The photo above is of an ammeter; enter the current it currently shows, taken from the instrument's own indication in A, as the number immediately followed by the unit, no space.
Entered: 11A
